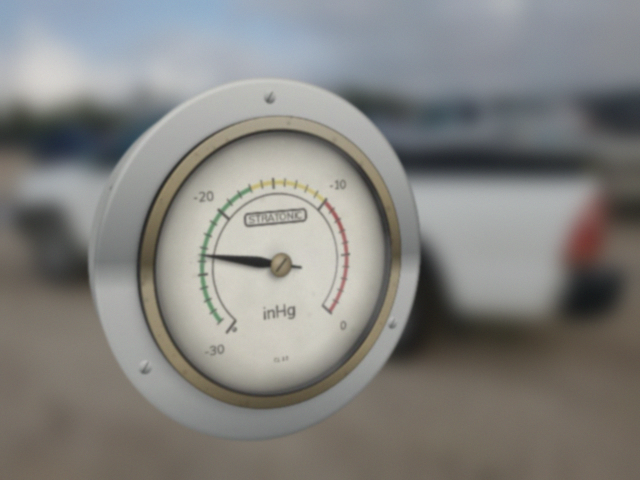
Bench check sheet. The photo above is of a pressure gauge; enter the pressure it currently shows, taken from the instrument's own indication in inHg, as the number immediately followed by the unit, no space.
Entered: -23.5inHg
